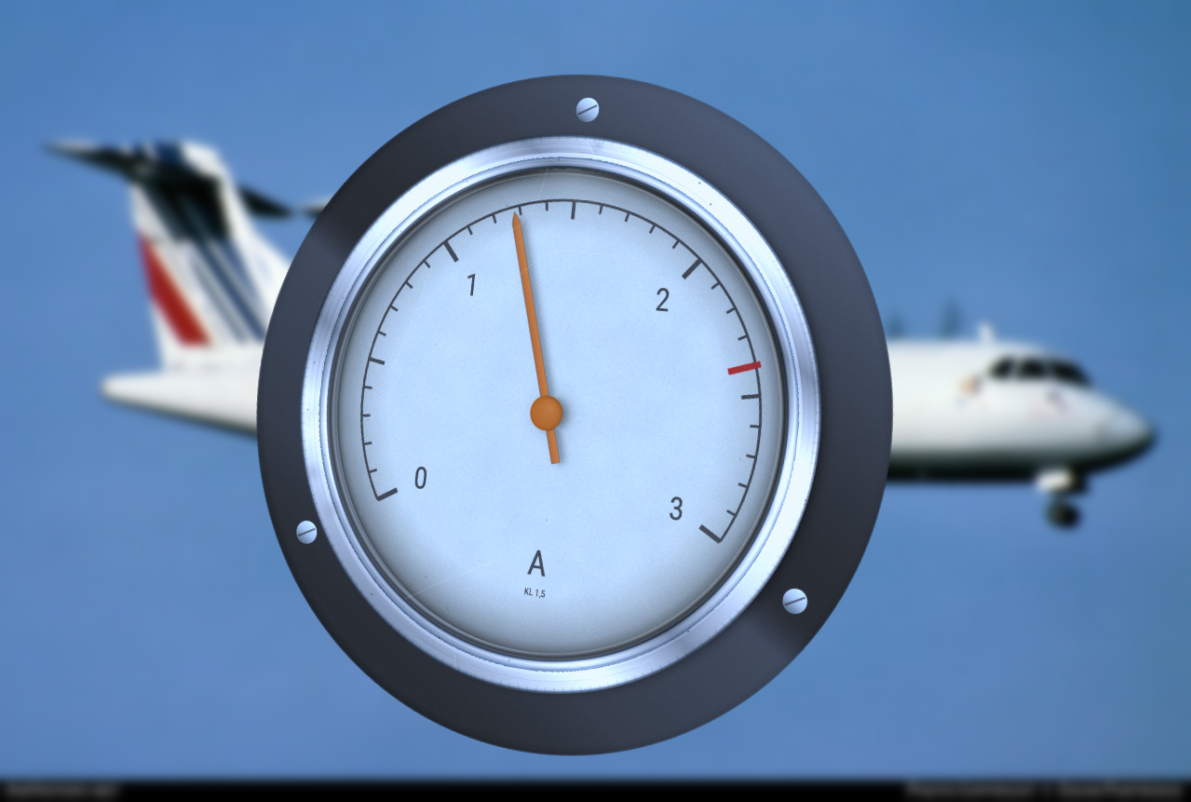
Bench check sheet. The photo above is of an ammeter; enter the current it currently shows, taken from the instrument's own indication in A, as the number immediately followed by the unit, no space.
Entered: 1.3A
